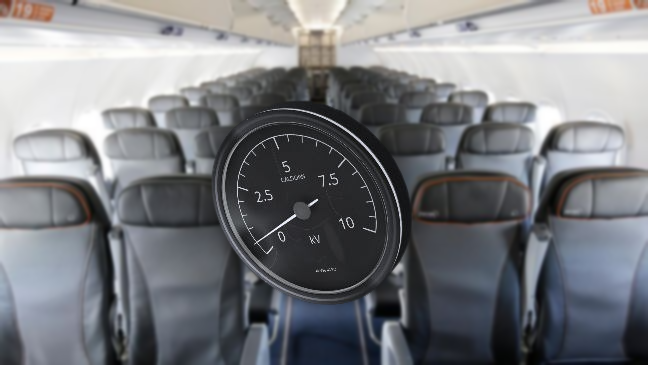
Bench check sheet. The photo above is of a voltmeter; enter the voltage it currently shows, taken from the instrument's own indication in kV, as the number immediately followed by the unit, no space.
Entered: 0.5kV
